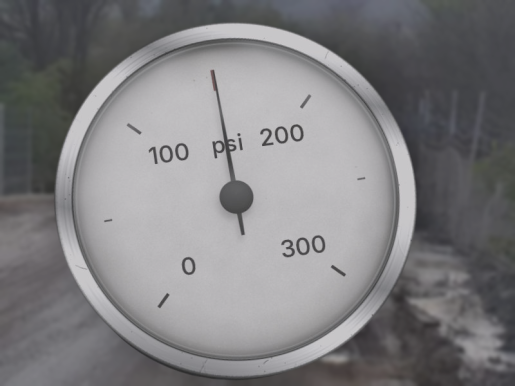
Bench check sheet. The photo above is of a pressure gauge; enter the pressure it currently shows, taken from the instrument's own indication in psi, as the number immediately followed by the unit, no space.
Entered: 150psi
